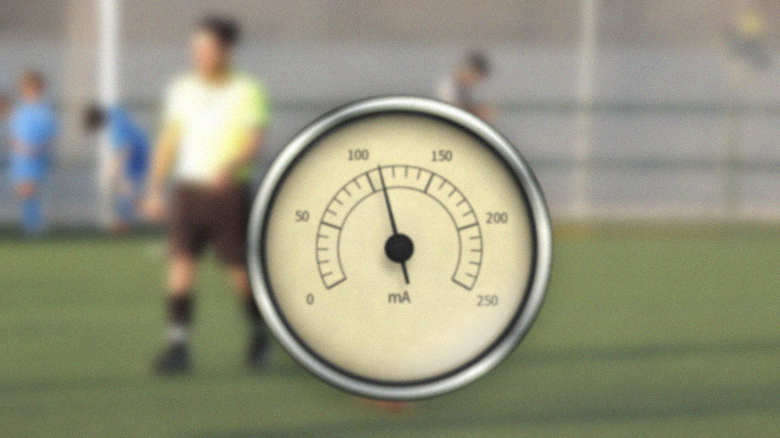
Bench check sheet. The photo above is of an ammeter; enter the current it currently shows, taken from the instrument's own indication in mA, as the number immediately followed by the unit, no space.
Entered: 110mA
